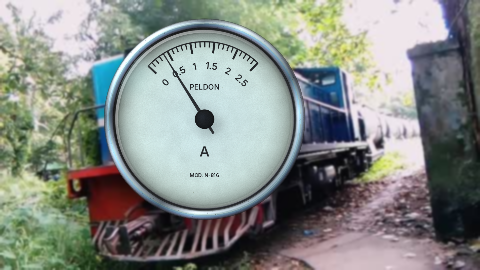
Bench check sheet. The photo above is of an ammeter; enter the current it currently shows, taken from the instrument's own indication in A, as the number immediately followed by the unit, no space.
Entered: 0.4A
